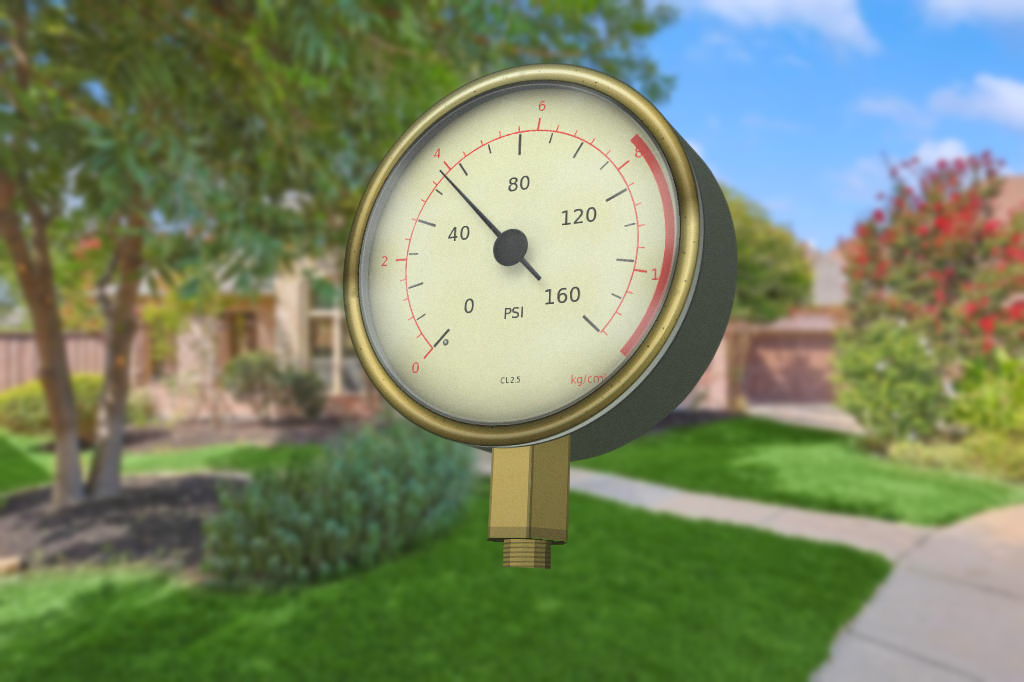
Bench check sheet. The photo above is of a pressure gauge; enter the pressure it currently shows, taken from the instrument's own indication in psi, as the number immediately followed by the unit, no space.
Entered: 55psi
